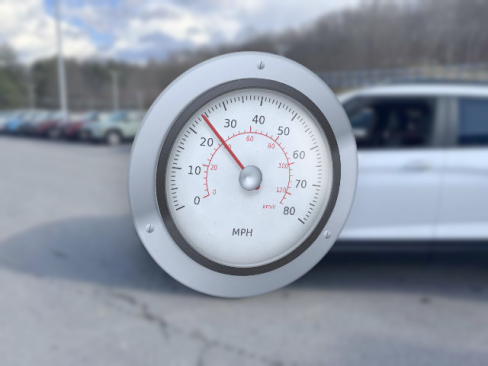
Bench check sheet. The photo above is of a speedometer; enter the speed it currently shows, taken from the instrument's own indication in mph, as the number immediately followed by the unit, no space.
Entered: 24mph
